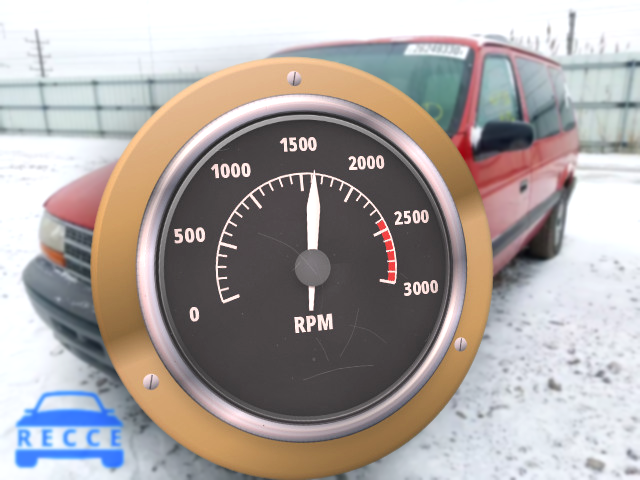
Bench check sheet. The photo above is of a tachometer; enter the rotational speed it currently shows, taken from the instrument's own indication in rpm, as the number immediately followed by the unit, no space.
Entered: 1600rpm
